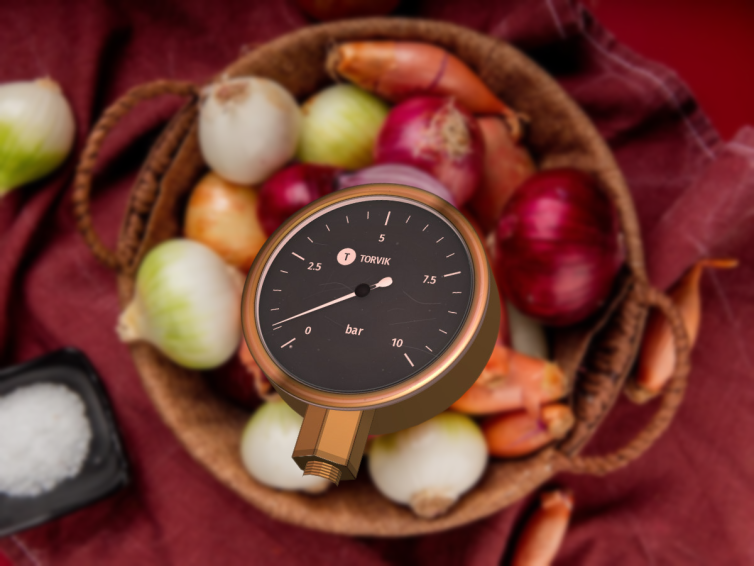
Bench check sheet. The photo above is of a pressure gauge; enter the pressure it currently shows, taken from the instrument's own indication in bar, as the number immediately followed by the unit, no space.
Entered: 0.5bar
